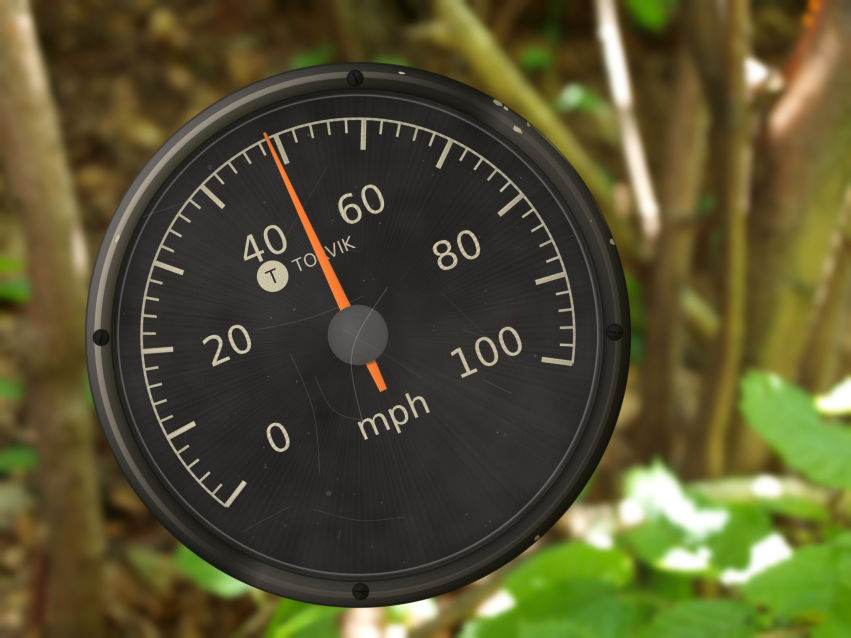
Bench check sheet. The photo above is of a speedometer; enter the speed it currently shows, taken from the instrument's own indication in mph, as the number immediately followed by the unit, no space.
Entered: 49mph
